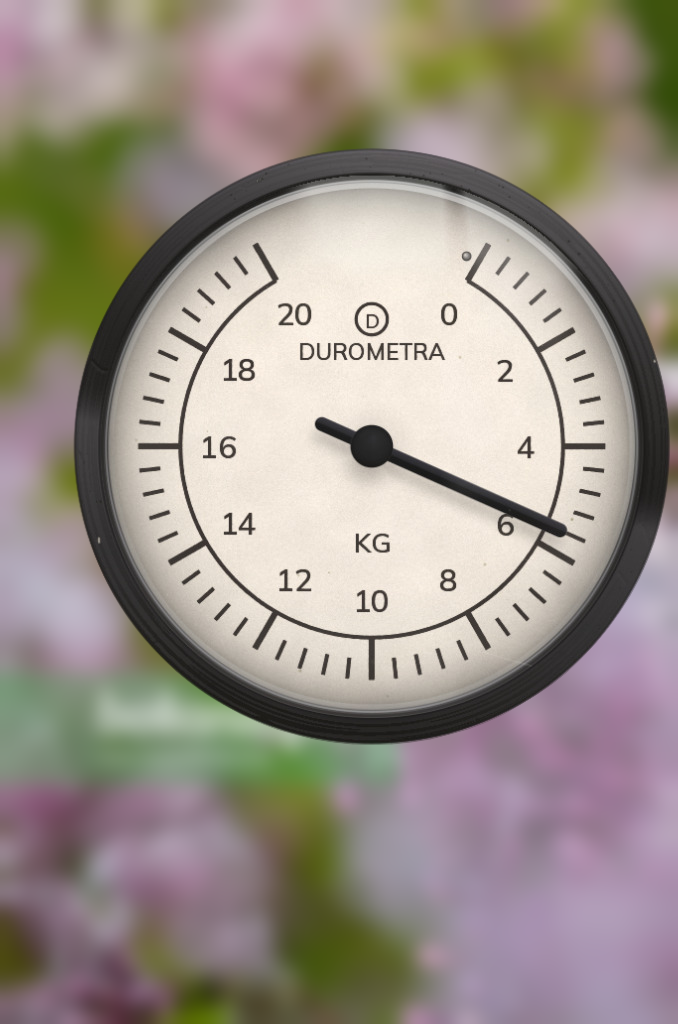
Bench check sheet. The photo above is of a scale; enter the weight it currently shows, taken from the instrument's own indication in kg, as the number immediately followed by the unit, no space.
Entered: 5.6kg
